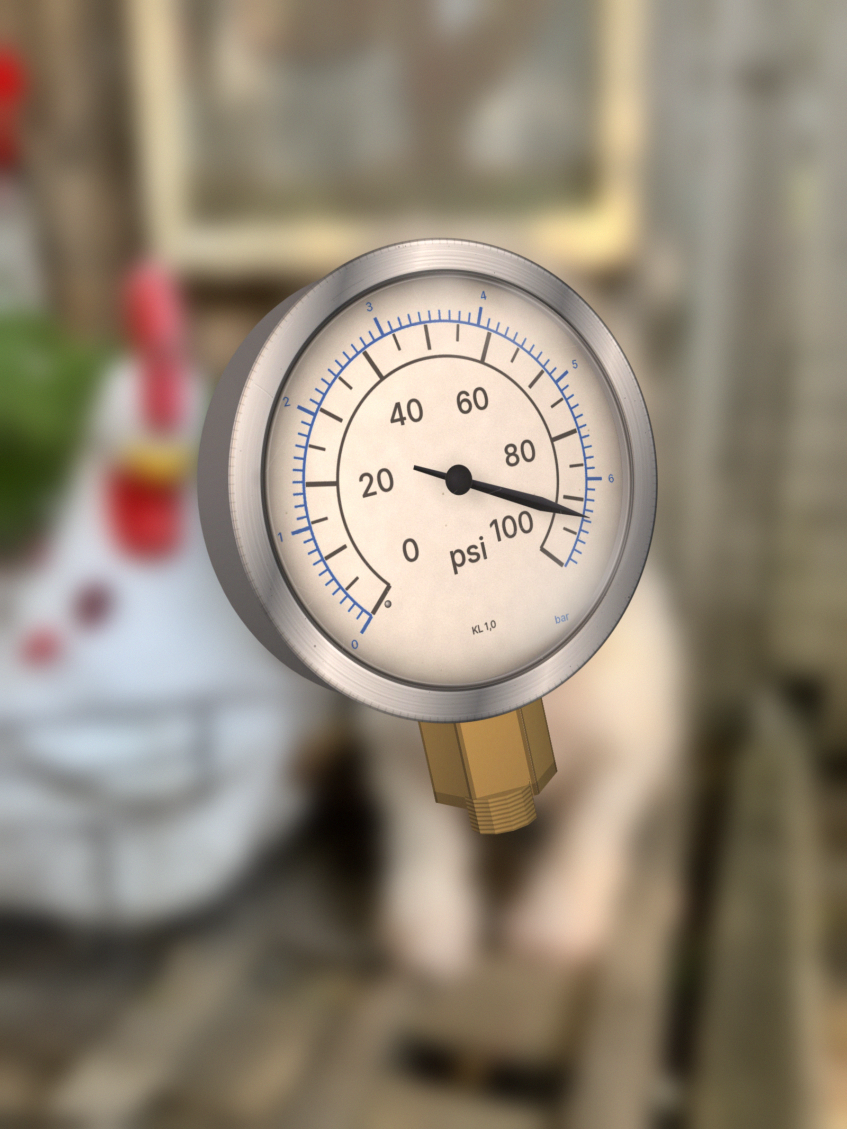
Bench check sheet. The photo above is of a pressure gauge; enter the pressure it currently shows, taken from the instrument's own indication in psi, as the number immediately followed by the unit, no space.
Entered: 92.5psi
